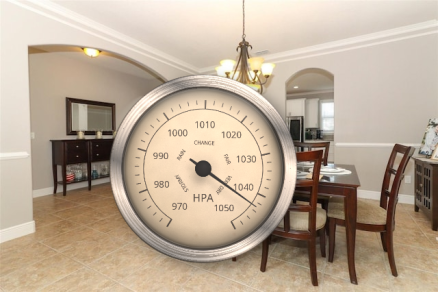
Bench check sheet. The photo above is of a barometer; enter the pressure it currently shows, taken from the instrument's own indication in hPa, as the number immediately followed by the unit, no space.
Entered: 1043hPa
